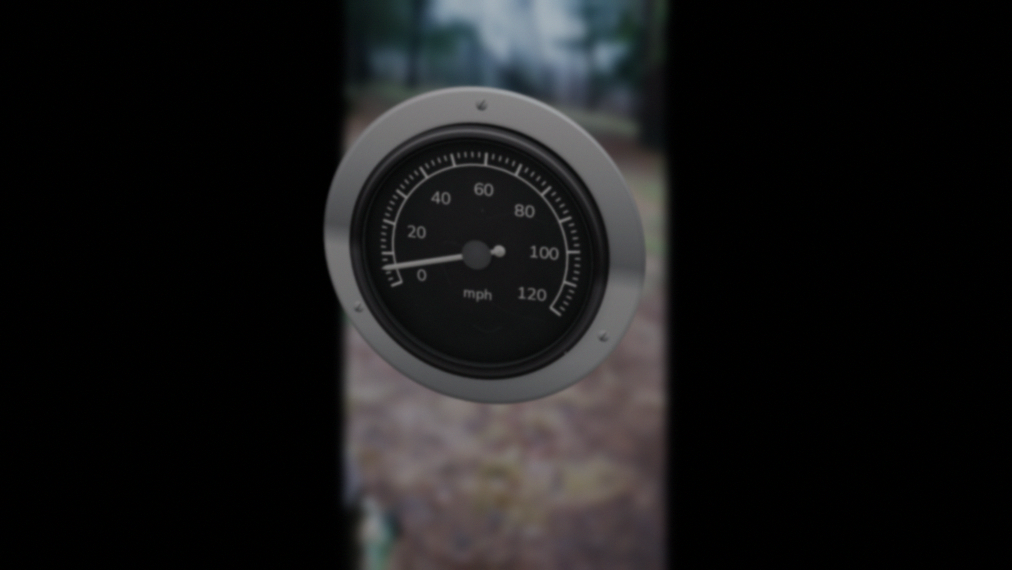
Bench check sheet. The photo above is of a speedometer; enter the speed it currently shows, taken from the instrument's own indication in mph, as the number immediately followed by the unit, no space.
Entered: 6mph
